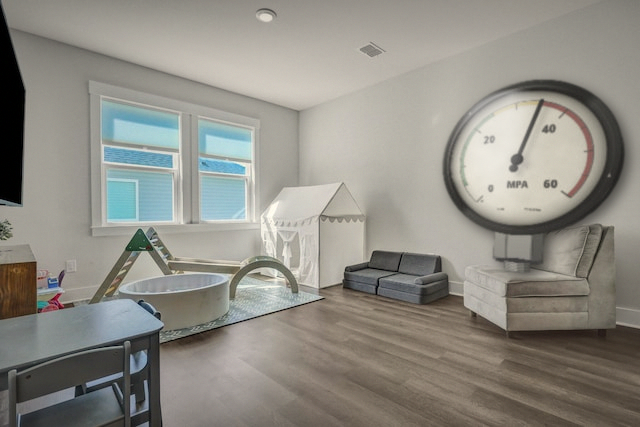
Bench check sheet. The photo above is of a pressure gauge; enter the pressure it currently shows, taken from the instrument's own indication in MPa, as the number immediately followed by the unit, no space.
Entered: 35MPa
